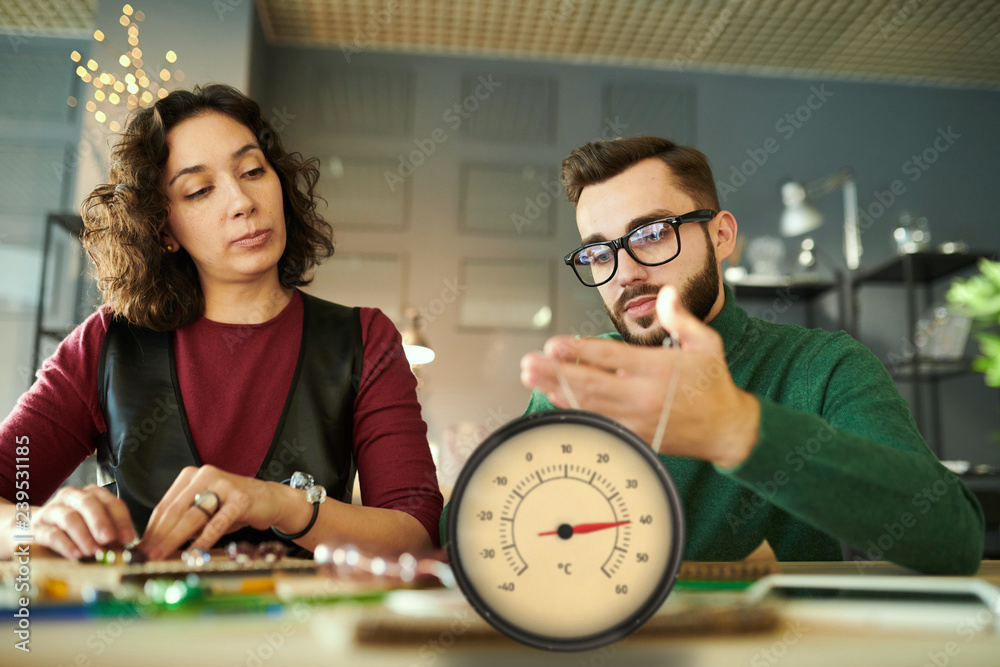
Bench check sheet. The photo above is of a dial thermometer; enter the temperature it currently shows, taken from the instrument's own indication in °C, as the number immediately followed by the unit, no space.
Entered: 40°C
